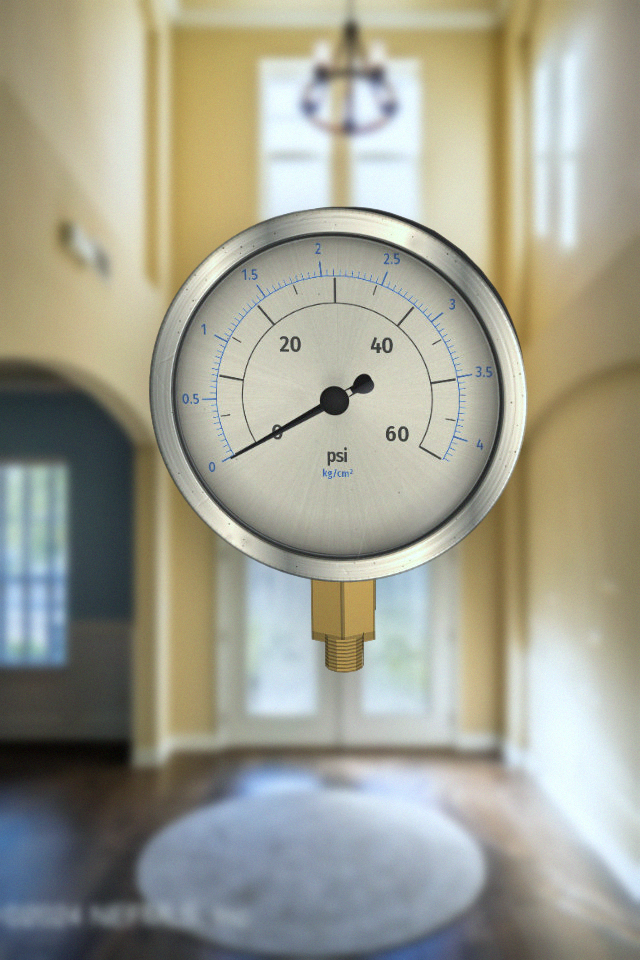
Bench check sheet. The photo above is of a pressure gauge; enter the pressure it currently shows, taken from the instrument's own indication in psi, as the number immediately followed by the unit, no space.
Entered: 0psi
